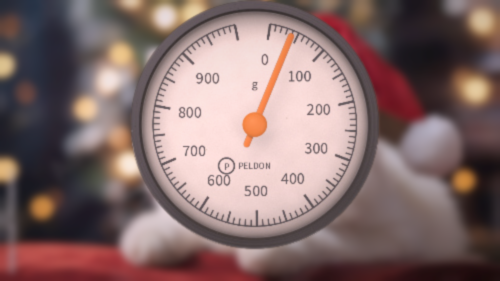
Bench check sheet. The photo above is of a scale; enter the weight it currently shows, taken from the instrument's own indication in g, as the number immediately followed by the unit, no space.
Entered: 40g
